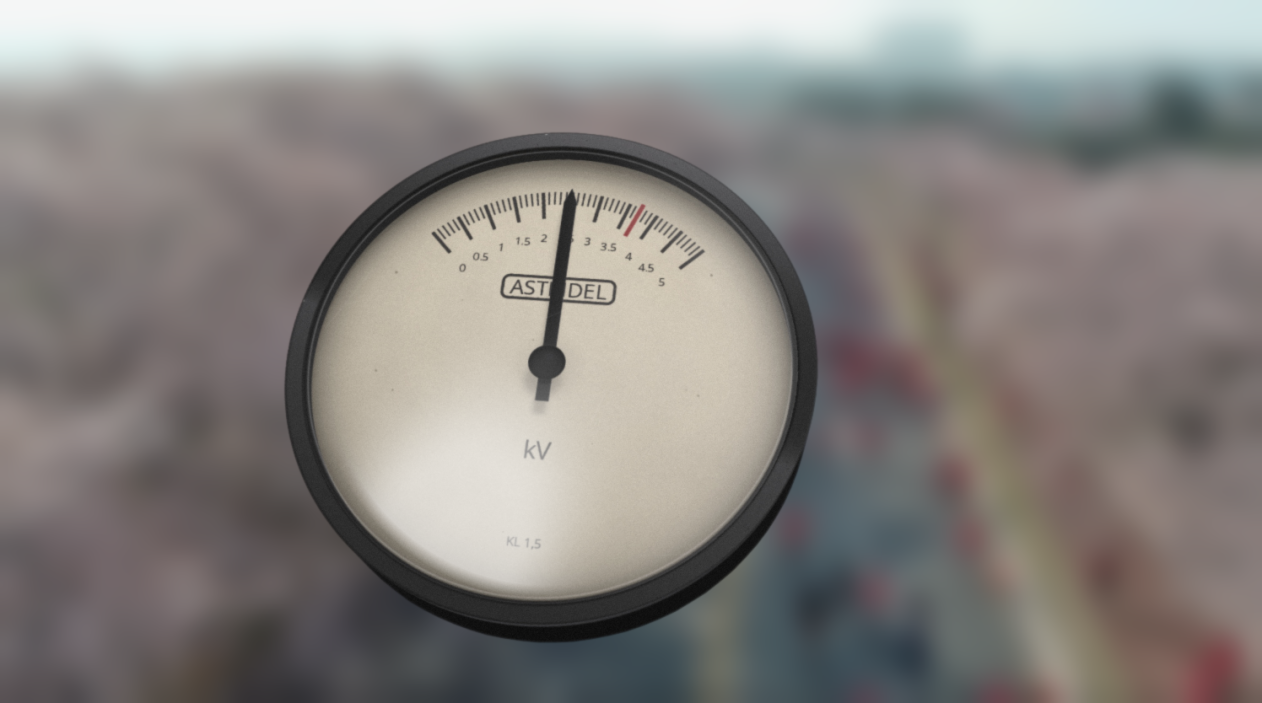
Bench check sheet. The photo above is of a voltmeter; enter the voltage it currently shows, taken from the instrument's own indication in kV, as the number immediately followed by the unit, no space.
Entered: 2.5kV
